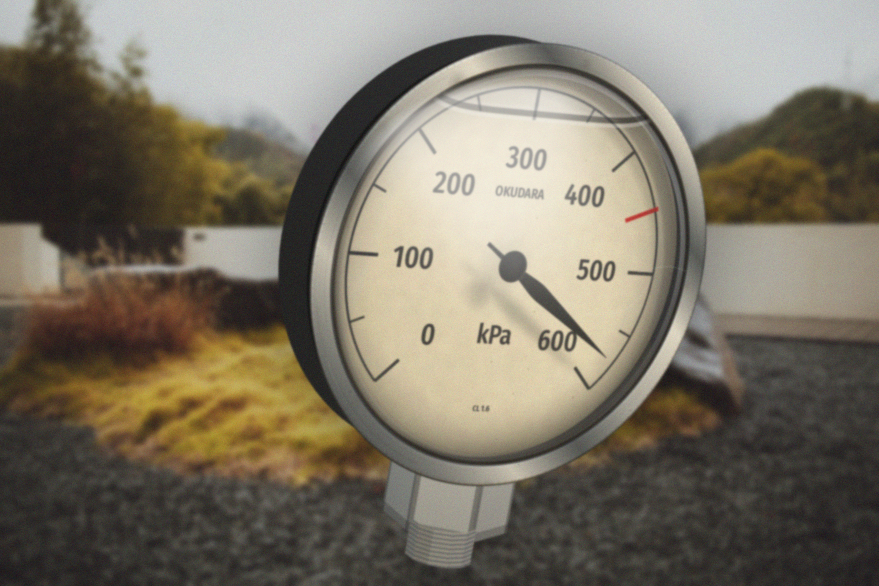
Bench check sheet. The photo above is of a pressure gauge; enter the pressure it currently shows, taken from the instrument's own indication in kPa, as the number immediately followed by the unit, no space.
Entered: 575kPa
